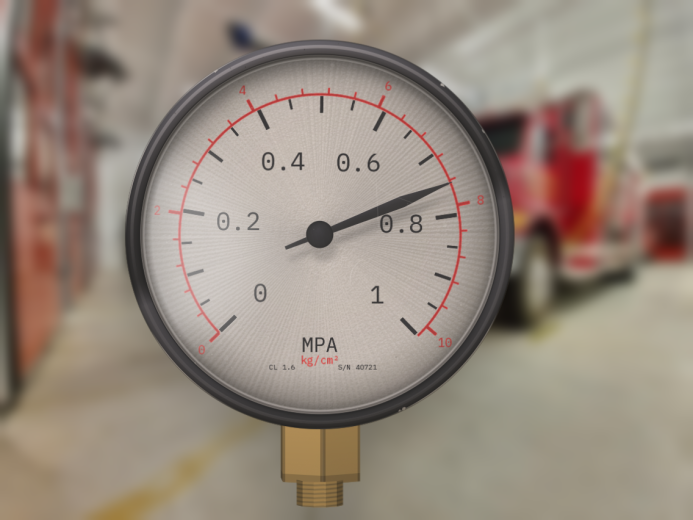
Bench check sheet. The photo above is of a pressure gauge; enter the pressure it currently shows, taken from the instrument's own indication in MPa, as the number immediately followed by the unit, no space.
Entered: 0.75MPa
